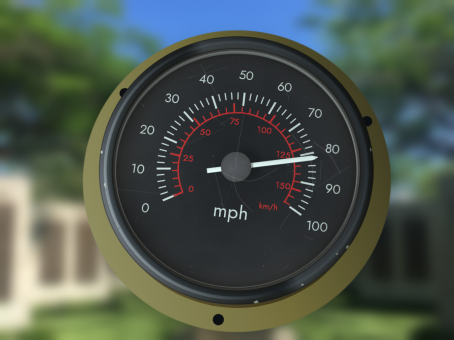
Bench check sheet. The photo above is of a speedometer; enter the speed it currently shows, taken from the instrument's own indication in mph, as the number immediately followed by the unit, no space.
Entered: 82mph
